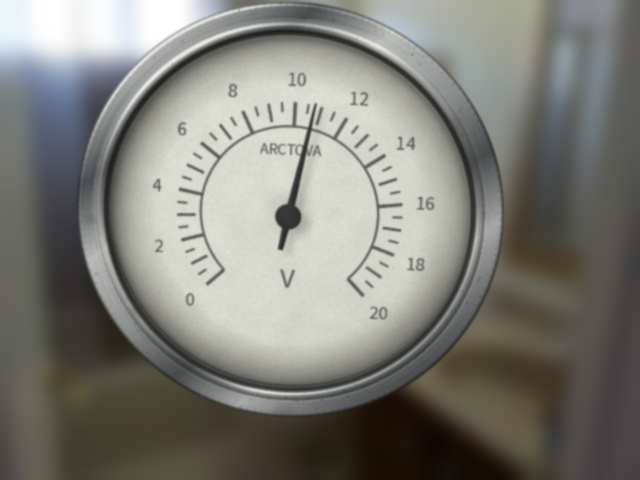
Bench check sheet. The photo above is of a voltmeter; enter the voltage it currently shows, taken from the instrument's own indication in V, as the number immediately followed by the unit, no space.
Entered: 10.75V
